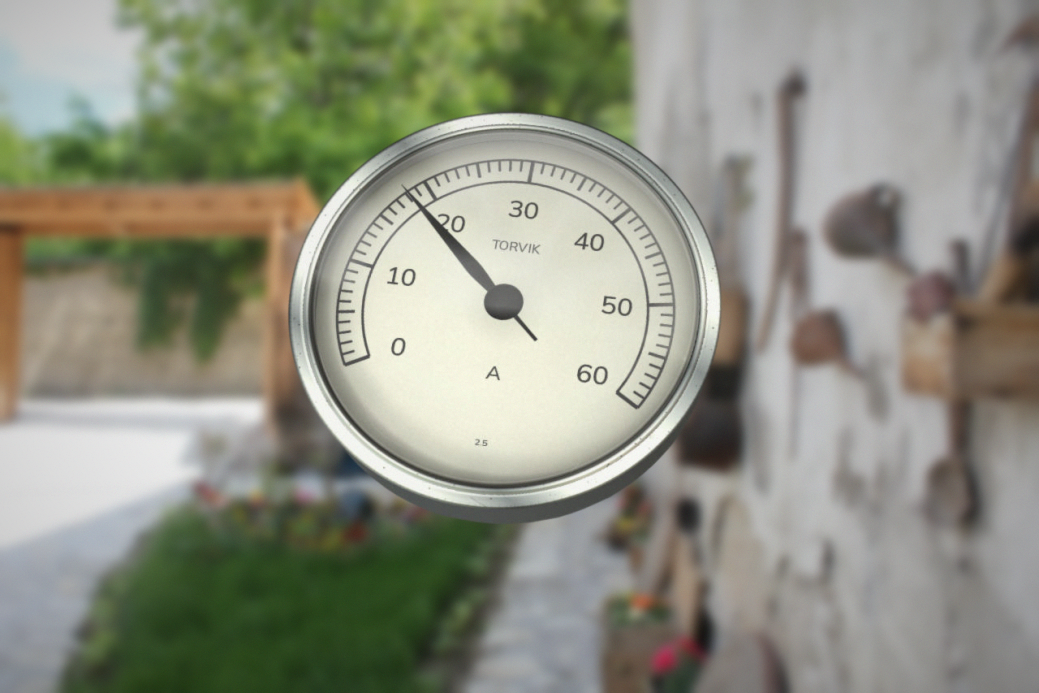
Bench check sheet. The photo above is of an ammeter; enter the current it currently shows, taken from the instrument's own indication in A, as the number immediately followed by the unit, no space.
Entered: 18A
